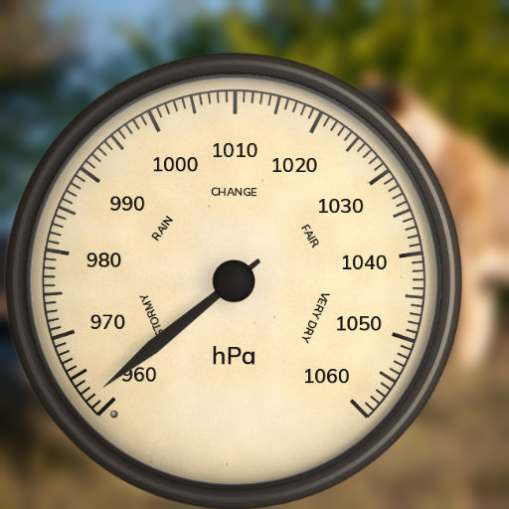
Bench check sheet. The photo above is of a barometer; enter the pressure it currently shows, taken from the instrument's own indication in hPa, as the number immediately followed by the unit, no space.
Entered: 962hPa
